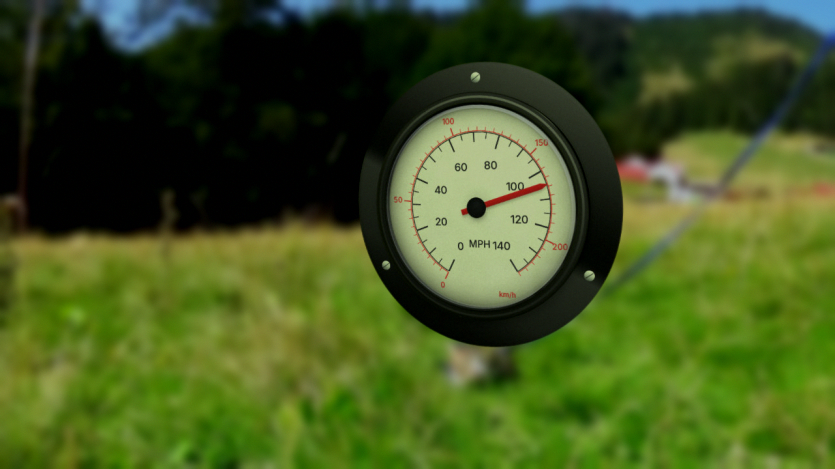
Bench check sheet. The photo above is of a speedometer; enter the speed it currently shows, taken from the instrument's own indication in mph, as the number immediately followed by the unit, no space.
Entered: 105mph
